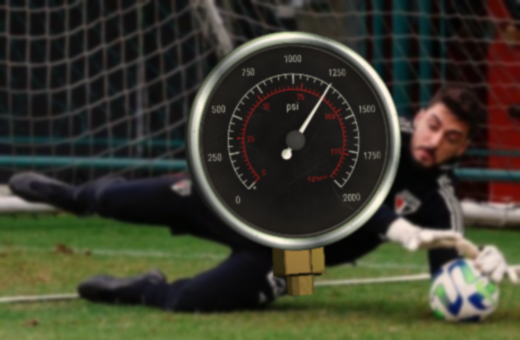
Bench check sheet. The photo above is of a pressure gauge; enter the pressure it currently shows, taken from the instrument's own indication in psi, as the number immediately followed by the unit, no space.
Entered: 1250psi
